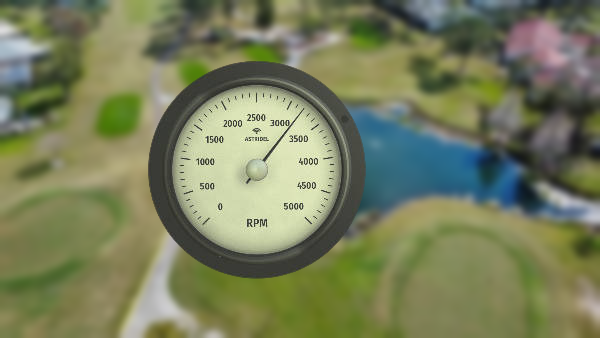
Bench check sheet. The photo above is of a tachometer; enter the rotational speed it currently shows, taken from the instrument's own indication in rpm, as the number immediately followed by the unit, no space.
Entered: 3200rpm
